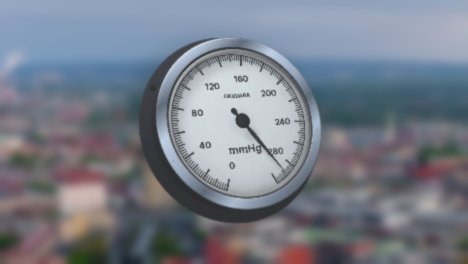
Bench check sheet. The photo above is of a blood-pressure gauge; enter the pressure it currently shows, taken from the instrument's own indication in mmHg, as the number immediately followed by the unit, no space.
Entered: 290mmHg
